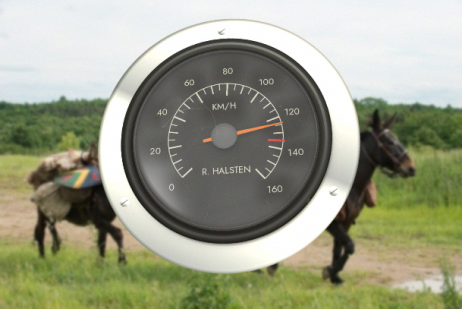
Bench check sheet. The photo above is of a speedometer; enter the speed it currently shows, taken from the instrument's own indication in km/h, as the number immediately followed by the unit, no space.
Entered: 125km/h
